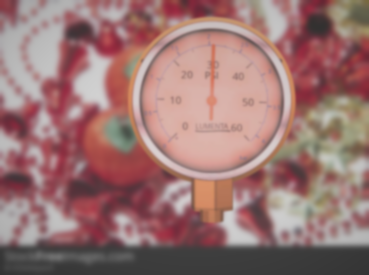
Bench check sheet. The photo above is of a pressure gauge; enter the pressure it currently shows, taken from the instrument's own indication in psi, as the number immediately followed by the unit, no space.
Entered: 30psi
